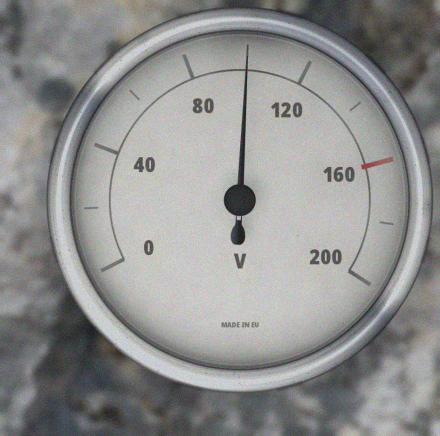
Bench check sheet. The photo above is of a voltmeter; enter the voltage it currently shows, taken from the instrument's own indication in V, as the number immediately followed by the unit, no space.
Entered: 100V
